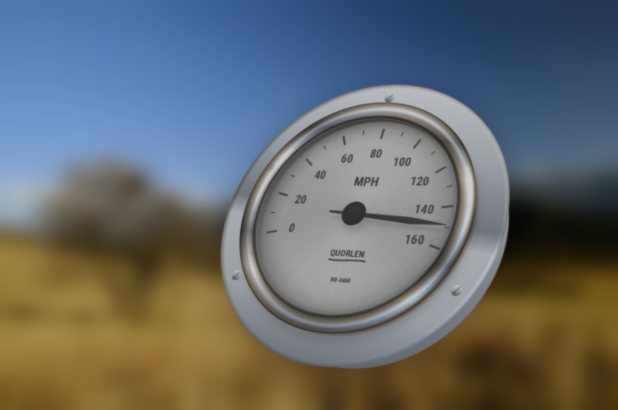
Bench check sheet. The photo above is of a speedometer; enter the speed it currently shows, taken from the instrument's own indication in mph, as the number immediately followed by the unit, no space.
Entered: 150mph
